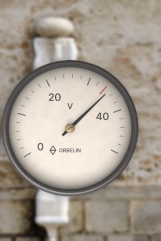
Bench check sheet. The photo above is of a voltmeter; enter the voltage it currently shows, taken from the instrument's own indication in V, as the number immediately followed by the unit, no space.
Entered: 35V
